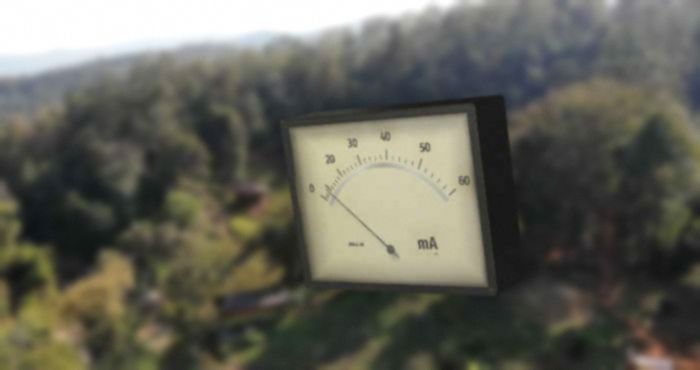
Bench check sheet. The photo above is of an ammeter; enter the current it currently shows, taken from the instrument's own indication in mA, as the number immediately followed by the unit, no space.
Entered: 10mA
